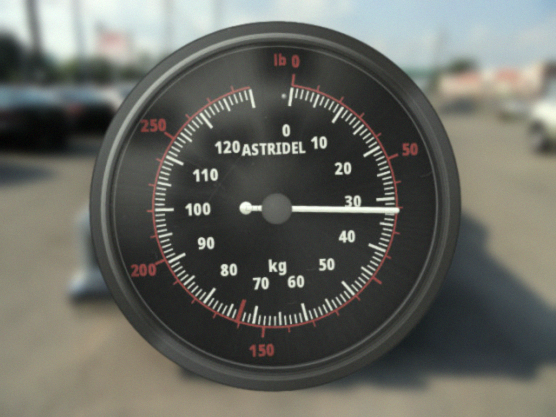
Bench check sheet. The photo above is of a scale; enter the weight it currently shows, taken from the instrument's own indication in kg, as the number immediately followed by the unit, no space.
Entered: 32kg
